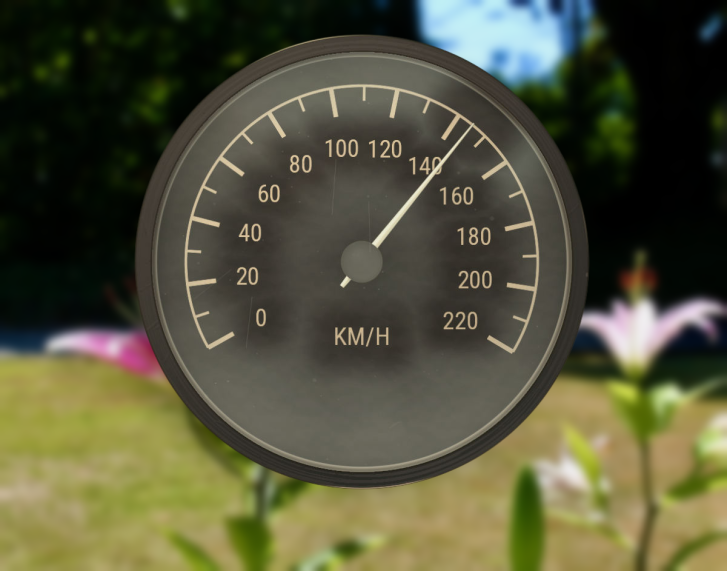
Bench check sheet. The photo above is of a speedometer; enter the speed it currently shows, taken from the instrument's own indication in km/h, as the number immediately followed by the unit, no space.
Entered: 145km/h
